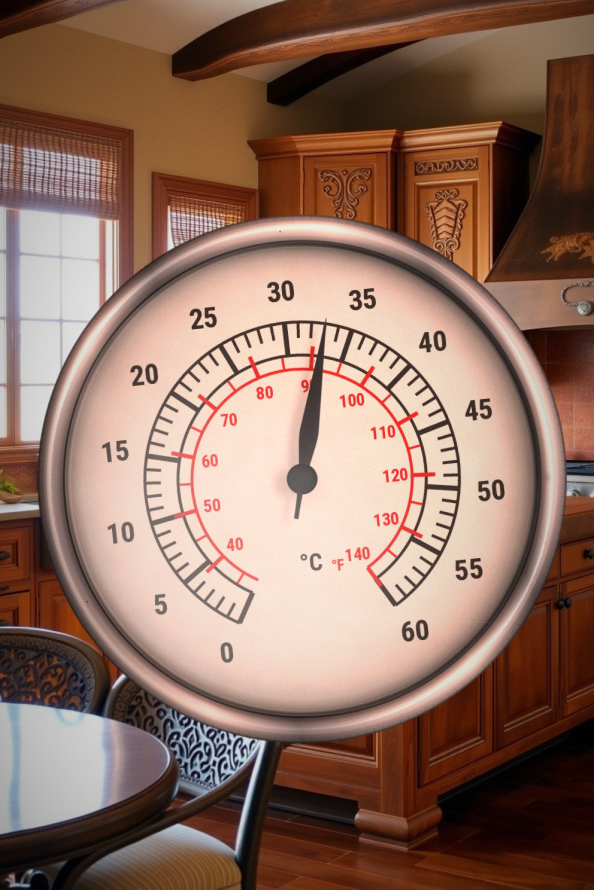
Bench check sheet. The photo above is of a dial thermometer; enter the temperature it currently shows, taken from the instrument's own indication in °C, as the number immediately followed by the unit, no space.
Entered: 33°C
